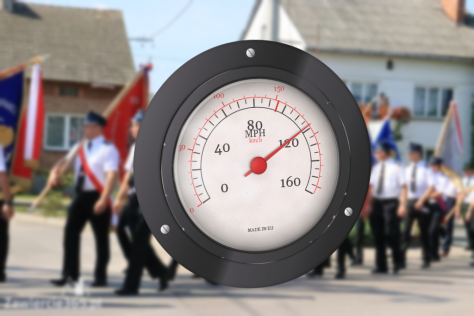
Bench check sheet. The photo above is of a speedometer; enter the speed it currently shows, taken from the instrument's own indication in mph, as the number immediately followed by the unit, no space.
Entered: 117.5mph
